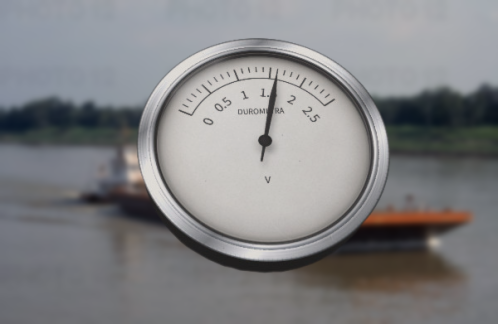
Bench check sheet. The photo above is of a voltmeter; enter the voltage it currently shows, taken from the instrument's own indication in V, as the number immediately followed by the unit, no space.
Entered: 1.6V
